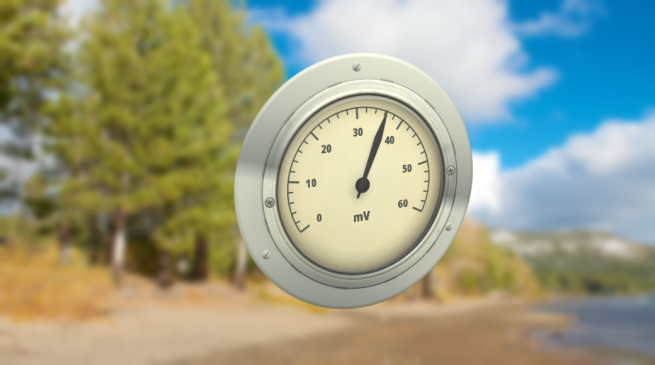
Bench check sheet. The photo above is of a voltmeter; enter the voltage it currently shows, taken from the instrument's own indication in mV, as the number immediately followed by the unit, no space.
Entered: 36mV
